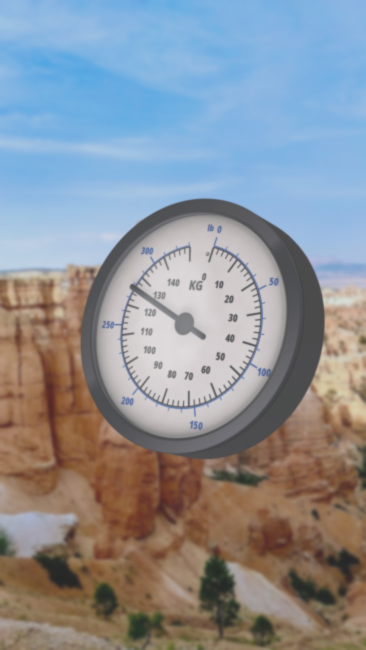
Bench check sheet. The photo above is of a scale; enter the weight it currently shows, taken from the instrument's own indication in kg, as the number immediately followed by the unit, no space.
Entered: 126kg
